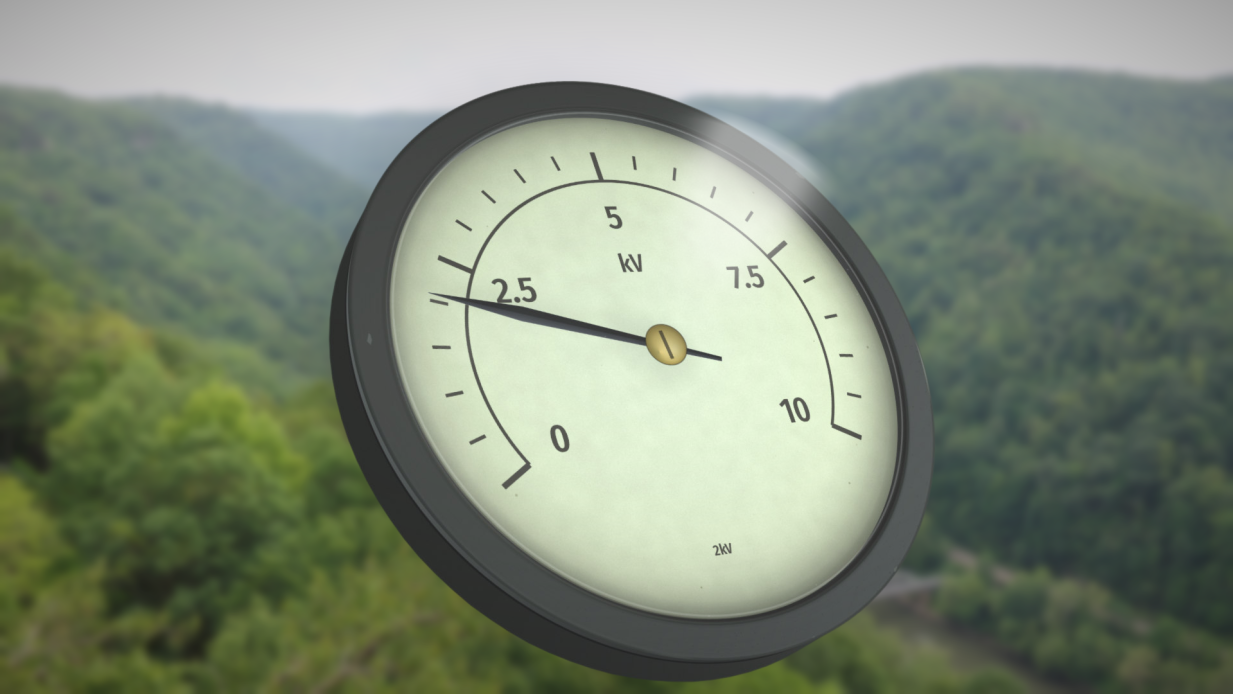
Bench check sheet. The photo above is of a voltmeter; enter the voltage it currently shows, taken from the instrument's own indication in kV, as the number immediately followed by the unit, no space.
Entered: 2kV
